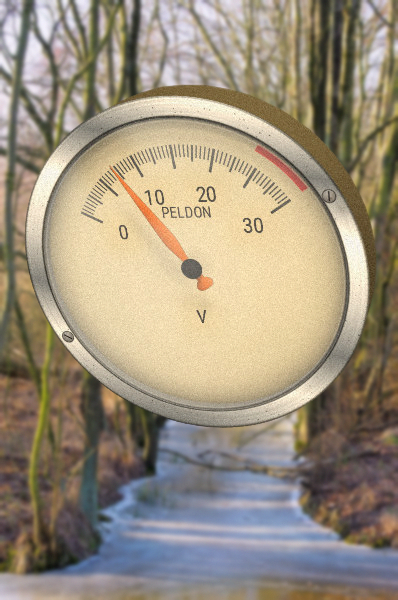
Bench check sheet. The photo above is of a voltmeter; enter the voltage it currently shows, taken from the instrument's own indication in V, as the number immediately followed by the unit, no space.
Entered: 7.5V
